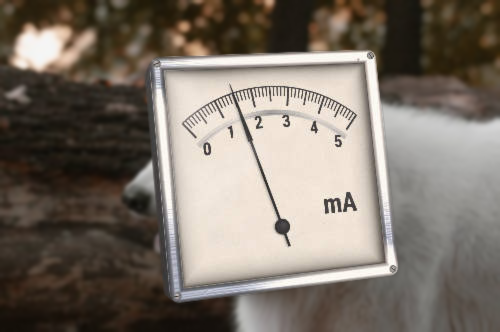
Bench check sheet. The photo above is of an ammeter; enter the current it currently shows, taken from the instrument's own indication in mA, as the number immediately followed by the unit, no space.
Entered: 1.5mA
